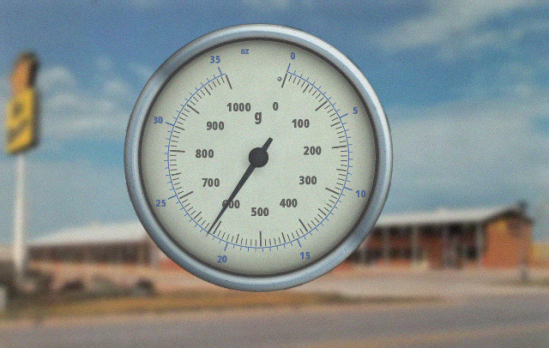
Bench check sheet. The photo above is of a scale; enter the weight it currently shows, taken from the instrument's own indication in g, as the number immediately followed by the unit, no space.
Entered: 610g
